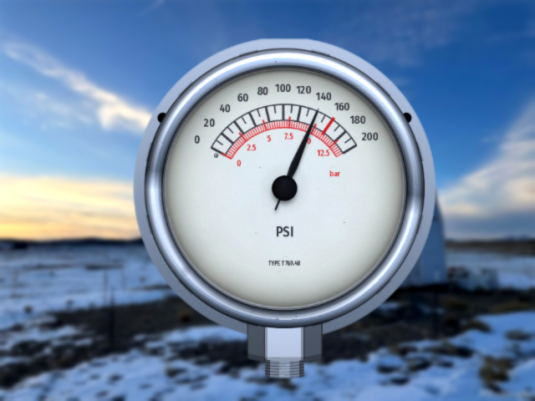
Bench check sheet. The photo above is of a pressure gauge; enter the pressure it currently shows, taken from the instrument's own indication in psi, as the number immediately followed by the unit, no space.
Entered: 140psi
